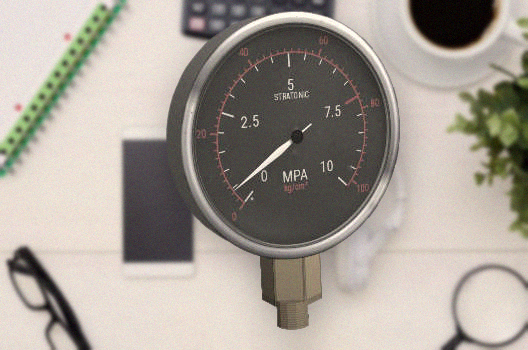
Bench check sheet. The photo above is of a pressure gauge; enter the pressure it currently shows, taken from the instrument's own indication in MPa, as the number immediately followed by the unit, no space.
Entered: 0.5MPa
